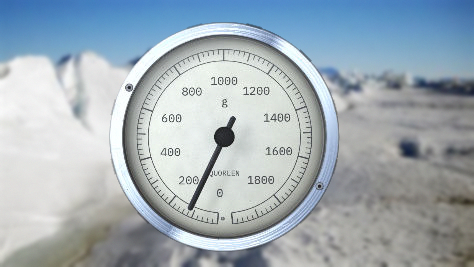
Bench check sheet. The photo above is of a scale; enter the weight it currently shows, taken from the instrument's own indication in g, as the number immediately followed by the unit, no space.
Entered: 120g
